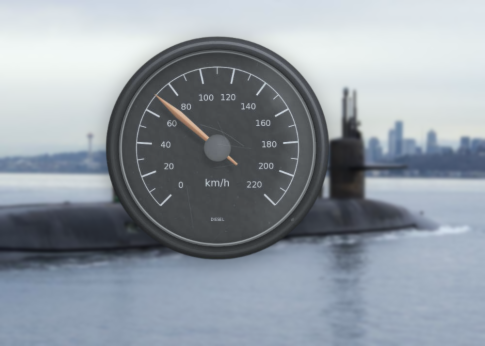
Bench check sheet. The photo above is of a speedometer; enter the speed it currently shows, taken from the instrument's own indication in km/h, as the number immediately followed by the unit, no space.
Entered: 70km/h
